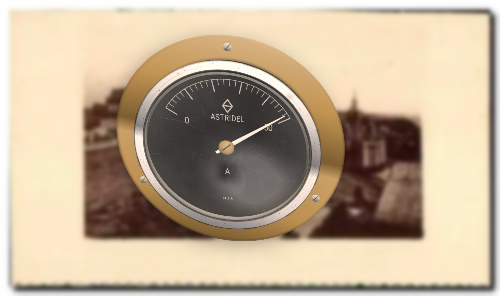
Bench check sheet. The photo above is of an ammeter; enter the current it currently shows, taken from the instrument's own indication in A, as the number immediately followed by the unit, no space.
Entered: 48A
